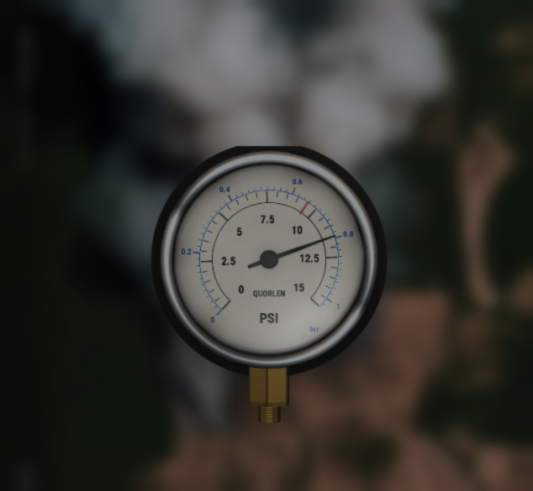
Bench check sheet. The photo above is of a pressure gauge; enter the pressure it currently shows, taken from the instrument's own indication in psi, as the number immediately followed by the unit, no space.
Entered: 11.5psi
